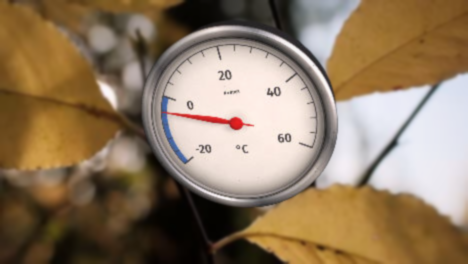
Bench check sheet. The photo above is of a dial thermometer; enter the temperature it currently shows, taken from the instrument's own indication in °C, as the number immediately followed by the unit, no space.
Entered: -4°C
